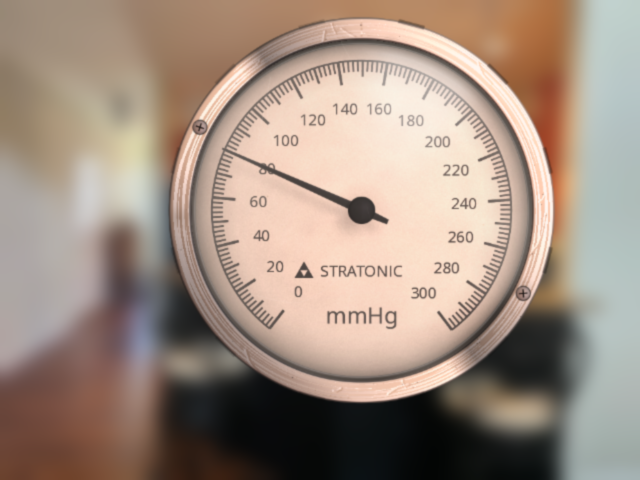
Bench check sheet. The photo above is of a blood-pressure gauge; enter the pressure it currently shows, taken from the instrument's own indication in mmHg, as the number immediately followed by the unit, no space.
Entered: 80mmHg
